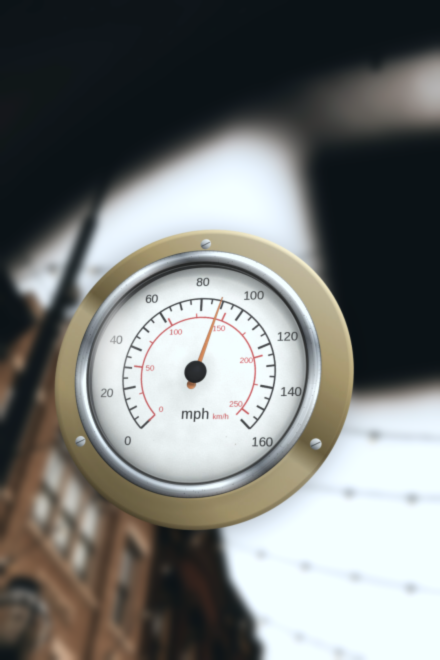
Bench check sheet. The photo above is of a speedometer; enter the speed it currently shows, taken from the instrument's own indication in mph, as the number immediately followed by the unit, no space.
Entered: 90mph
